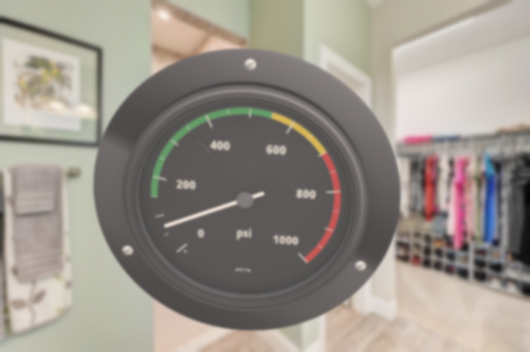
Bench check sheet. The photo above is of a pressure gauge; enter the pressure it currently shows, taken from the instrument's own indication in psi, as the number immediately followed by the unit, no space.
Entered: 75psi
